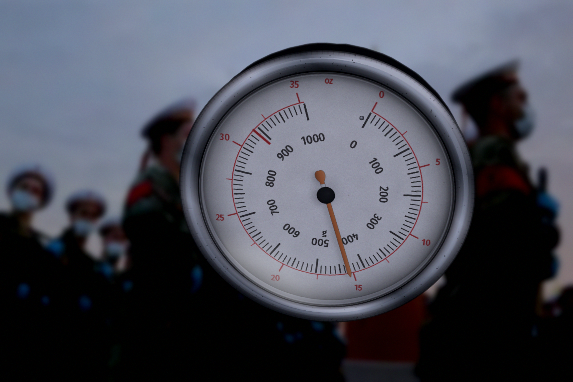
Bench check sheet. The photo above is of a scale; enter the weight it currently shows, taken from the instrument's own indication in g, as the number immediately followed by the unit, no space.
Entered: 430g
